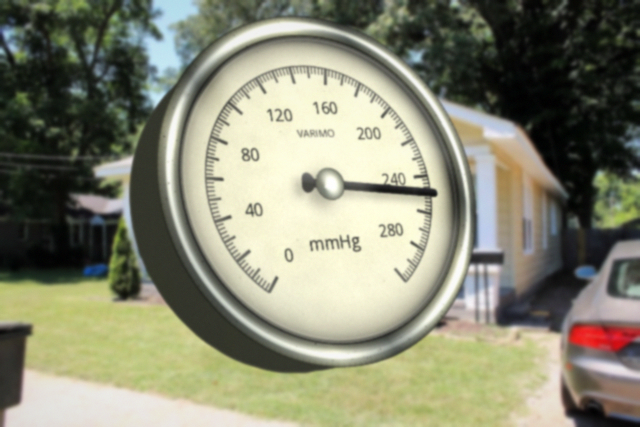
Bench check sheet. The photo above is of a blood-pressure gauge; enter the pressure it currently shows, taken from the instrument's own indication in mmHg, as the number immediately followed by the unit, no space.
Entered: 250mmHg
